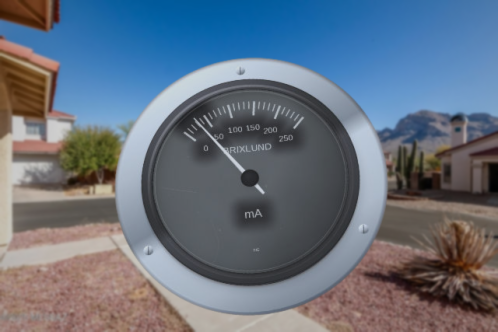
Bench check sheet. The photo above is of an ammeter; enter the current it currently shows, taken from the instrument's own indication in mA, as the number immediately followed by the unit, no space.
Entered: 30mA
